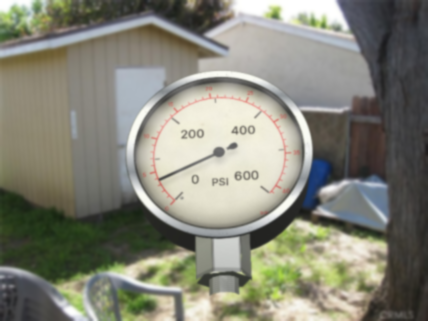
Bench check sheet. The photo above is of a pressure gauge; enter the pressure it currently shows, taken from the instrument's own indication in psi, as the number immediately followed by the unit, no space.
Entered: 50psi
